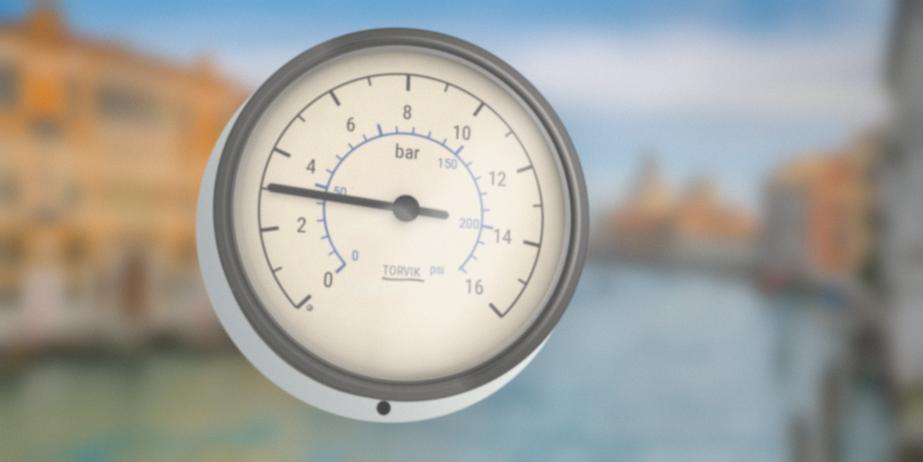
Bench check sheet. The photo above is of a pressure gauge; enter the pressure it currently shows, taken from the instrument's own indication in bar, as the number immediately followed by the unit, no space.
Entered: 3bar
